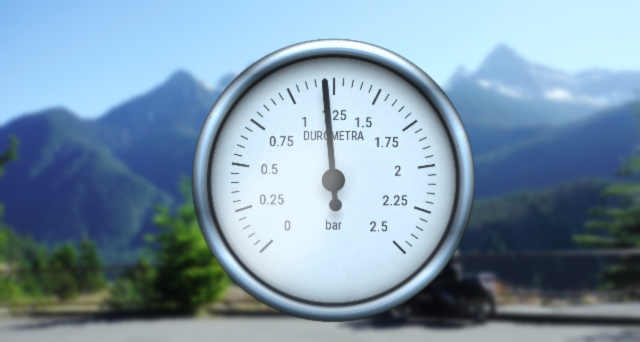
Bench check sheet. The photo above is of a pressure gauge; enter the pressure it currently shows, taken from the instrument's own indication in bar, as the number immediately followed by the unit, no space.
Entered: 1.2bar
